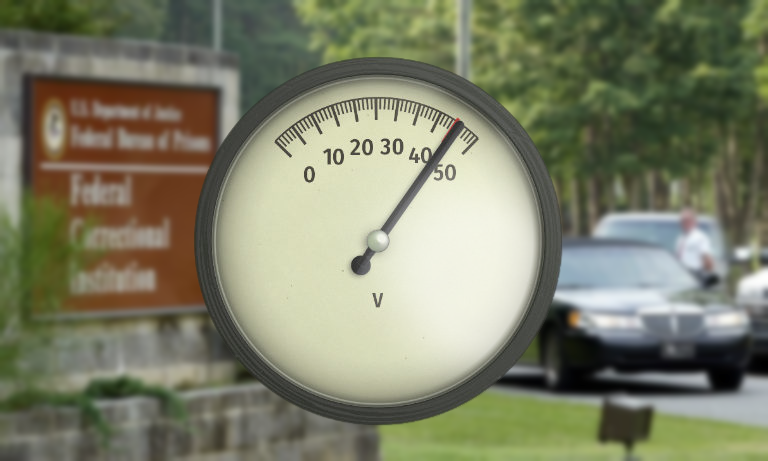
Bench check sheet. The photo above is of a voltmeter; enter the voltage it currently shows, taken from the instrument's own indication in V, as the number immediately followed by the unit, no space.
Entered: 45V
